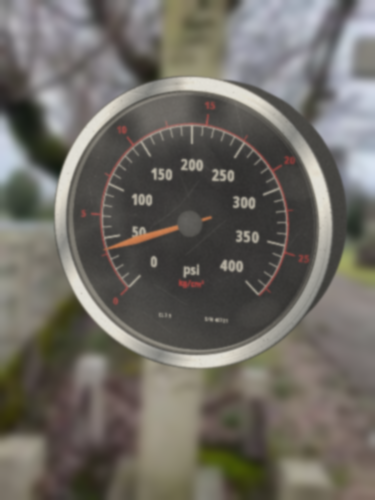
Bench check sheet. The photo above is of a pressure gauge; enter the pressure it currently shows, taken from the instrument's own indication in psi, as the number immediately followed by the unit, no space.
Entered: 40psi
